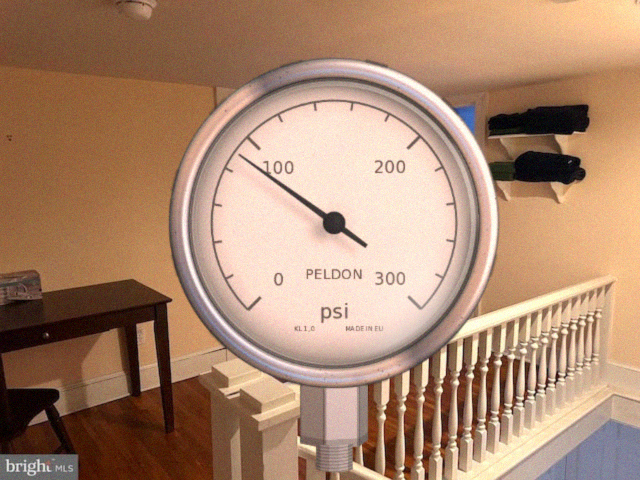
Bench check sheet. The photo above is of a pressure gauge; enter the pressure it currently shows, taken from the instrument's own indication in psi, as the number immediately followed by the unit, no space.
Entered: 90psi
